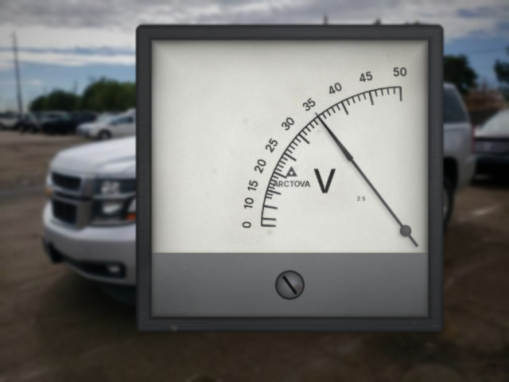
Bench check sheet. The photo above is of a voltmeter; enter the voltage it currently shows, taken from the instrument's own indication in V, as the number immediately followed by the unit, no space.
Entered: 35V
